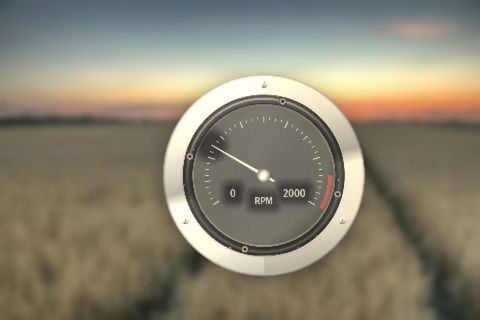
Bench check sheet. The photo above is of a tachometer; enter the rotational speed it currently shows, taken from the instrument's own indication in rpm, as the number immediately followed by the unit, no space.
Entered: 500rpm
